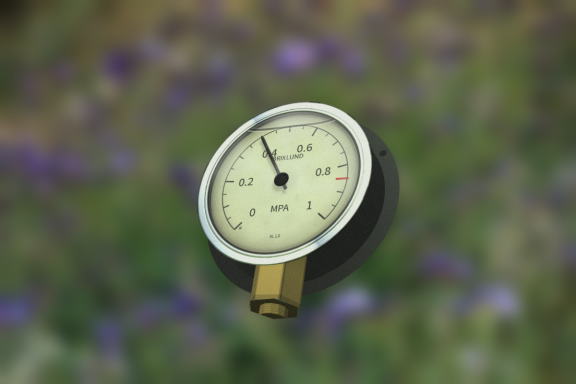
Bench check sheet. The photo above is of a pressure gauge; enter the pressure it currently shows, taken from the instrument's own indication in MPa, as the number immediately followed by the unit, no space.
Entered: 0.4MPa
